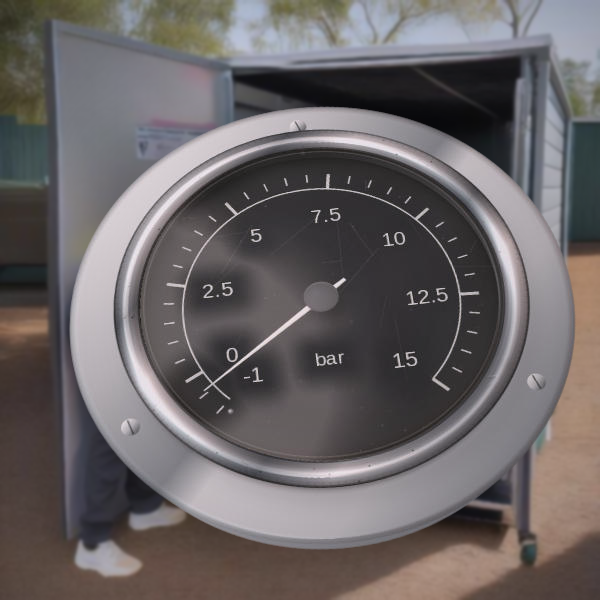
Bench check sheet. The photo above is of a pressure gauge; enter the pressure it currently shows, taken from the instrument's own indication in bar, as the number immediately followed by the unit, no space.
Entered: -0.5bar
